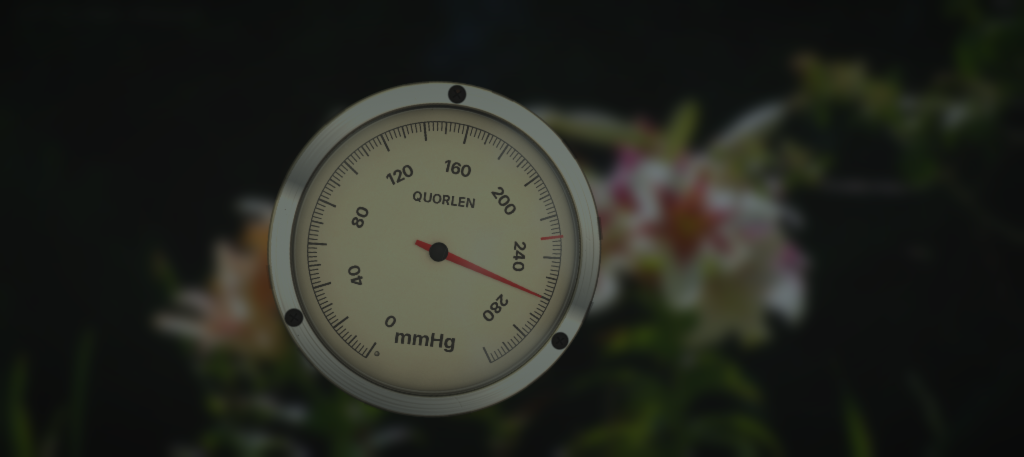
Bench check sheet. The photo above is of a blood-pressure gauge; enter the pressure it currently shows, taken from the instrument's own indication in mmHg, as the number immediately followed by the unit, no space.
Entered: 260mmHg
